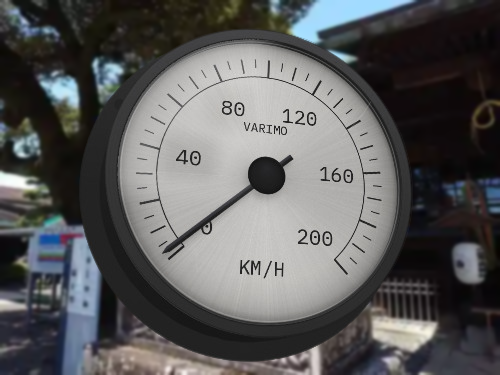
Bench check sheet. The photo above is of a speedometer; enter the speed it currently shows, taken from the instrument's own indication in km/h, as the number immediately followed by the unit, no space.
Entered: 2.5km/h
